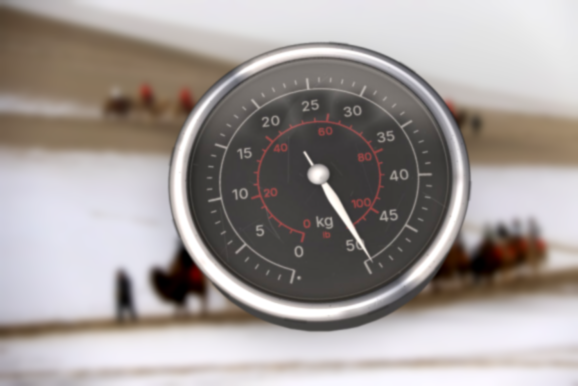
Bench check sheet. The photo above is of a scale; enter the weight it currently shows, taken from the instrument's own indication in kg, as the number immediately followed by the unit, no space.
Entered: 49.5kg
